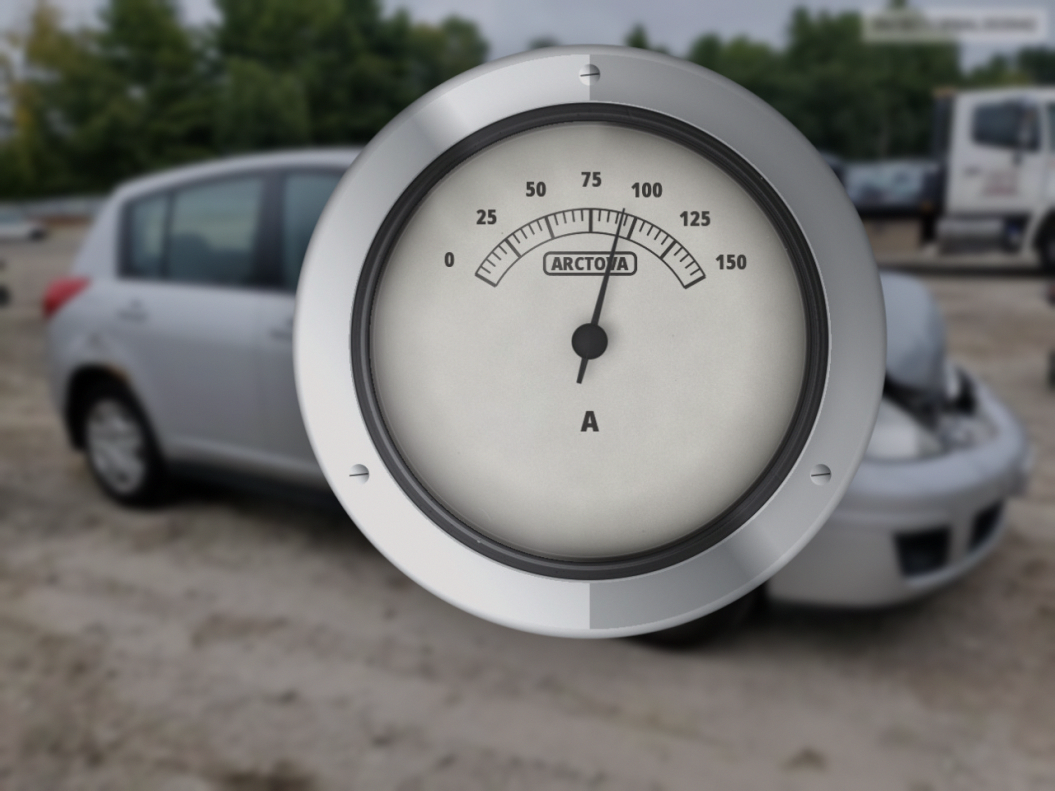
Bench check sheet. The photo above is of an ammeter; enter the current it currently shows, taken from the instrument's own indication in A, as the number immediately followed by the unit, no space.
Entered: 92.5A
